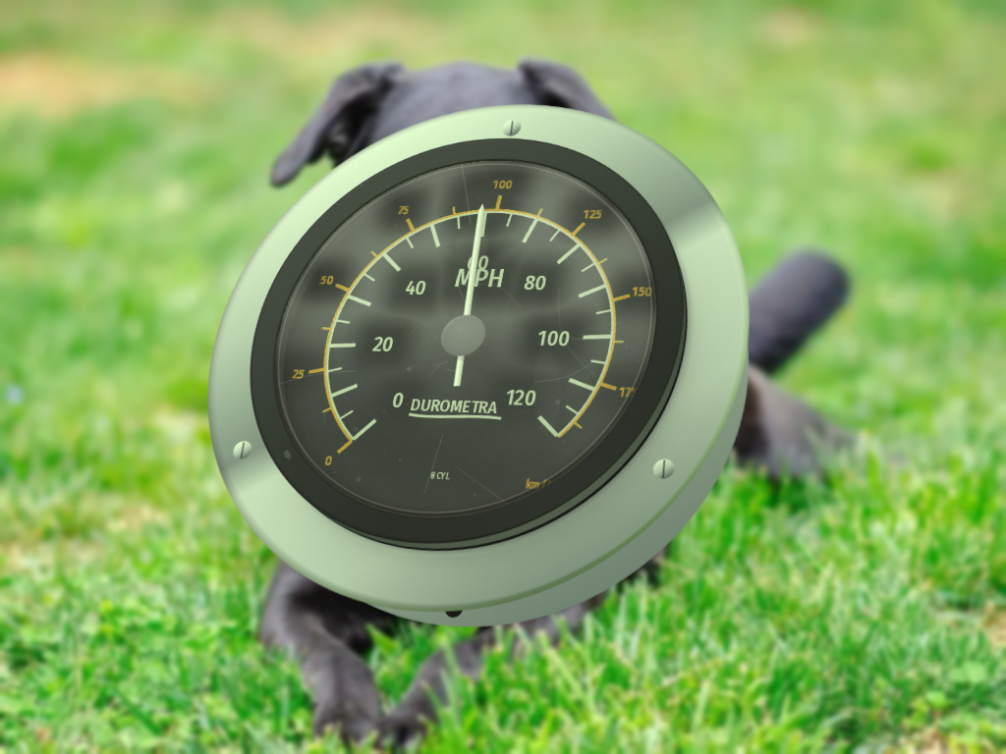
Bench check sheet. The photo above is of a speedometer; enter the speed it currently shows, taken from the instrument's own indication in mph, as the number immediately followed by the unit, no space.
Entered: 60mph
